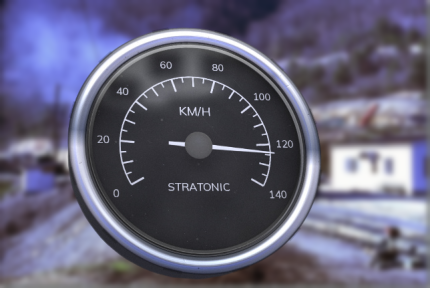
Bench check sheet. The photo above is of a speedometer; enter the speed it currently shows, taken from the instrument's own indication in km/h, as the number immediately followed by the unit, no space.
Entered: 125km/h
